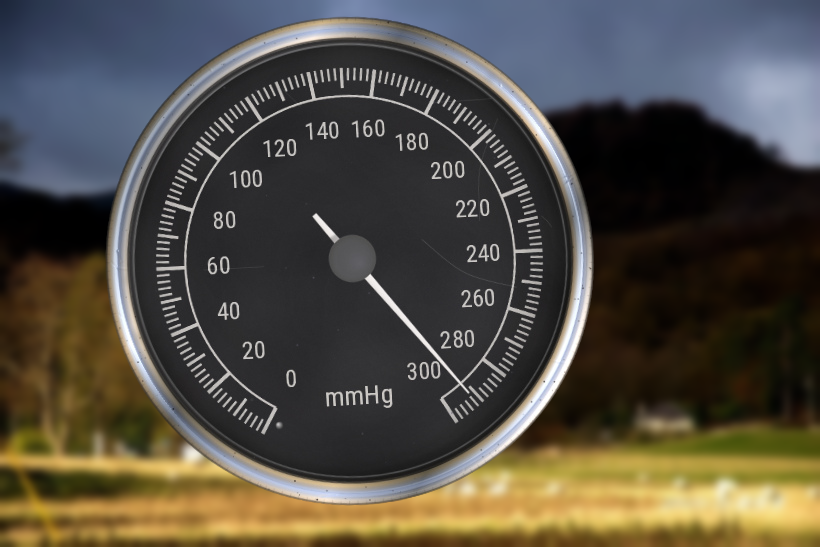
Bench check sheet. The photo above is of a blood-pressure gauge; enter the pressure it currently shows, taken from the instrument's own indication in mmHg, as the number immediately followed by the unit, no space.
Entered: 292mmHg
